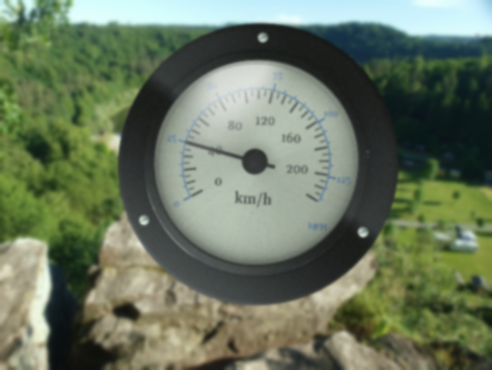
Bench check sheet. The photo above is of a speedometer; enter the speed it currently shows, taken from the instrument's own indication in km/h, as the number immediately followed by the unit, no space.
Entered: 40km/h
